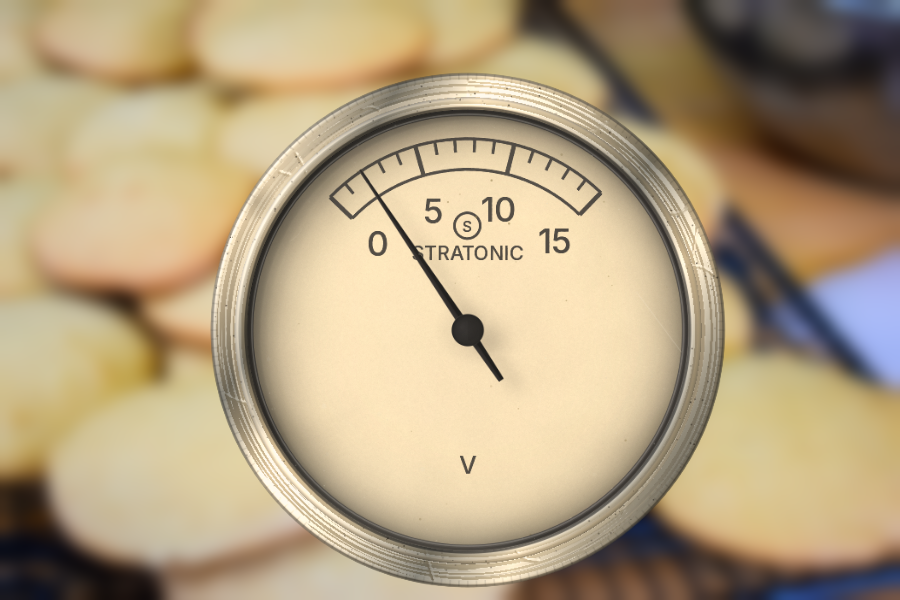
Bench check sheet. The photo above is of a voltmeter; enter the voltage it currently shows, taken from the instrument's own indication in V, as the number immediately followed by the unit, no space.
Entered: 2V
